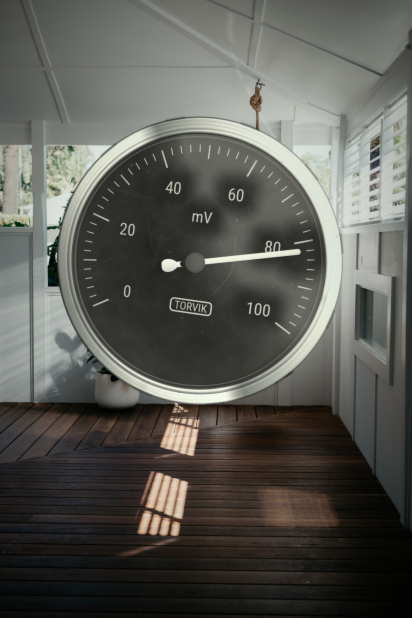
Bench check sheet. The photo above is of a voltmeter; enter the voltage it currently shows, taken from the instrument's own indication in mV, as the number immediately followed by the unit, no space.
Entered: 82mV
